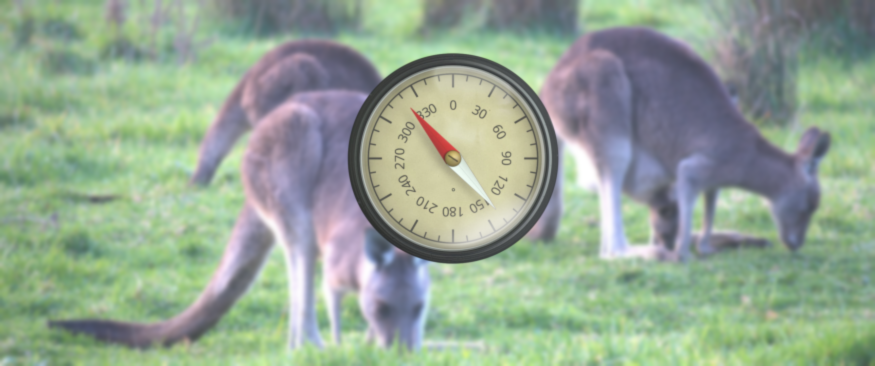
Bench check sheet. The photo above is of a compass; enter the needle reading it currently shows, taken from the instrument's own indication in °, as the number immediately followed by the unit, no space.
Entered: 320°
